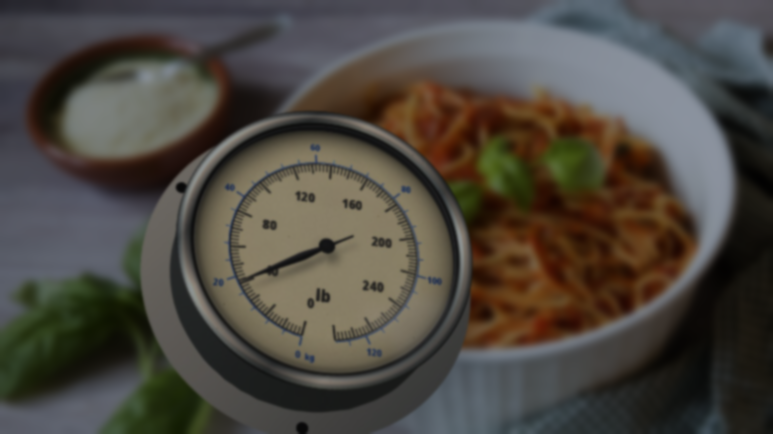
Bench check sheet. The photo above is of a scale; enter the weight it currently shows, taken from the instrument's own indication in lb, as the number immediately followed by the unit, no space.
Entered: 40lb
